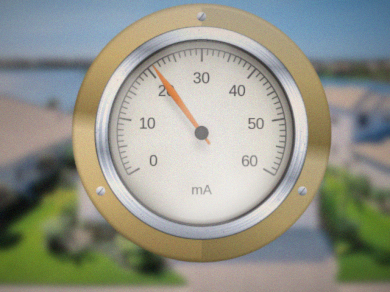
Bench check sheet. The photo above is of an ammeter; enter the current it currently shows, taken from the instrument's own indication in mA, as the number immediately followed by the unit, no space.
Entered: 21mA
